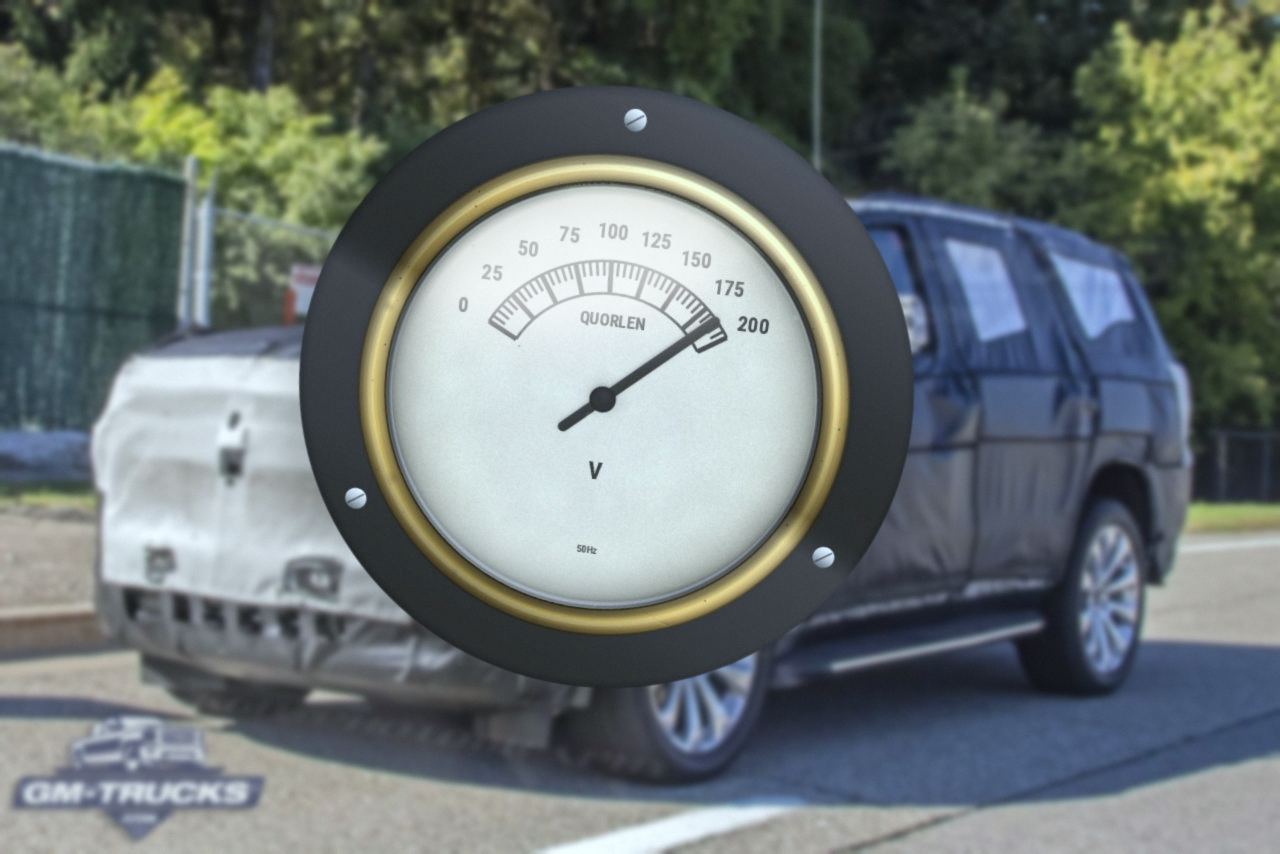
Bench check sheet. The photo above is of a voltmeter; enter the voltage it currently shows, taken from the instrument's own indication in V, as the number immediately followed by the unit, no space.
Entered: 185V
